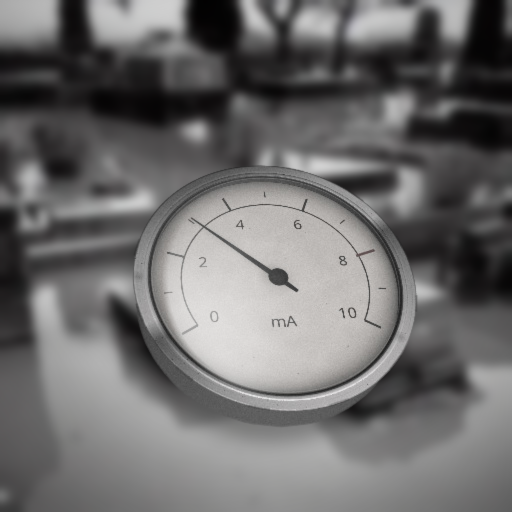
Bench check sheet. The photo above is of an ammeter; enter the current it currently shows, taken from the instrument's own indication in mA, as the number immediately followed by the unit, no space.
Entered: 3mA
